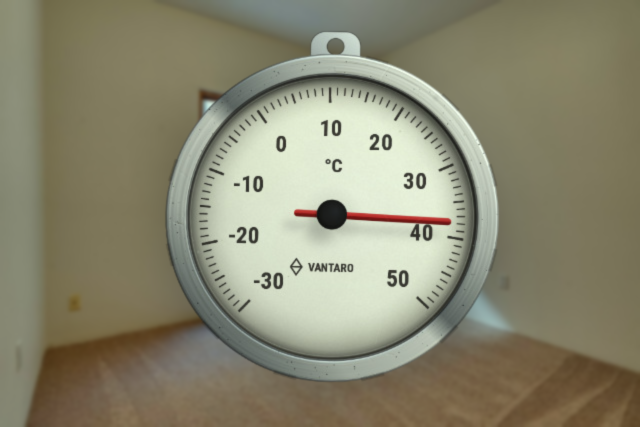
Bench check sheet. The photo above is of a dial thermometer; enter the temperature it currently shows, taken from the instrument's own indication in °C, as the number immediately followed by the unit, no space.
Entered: 38°C
